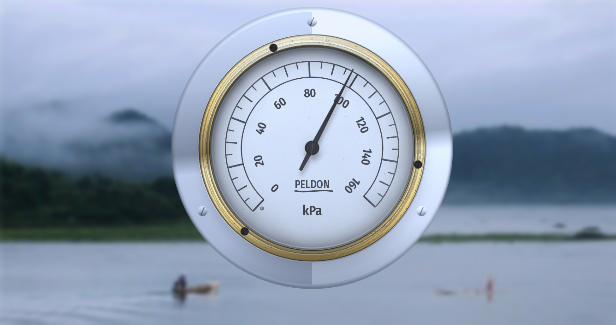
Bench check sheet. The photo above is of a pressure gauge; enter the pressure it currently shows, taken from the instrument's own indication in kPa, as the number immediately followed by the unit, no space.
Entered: 97.5kPa
